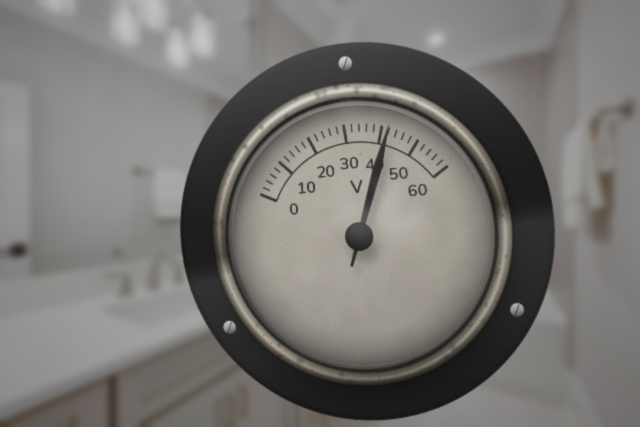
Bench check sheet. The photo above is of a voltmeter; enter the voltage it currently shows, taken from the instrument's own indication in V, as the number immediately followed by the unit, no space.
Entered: 42V
